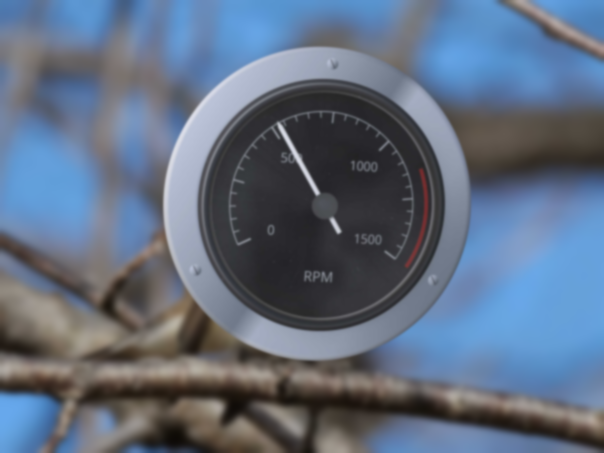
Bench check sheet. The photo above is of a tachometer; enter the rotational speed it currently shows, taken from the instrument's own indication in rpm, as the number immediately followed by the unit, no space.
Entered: 525rpm
